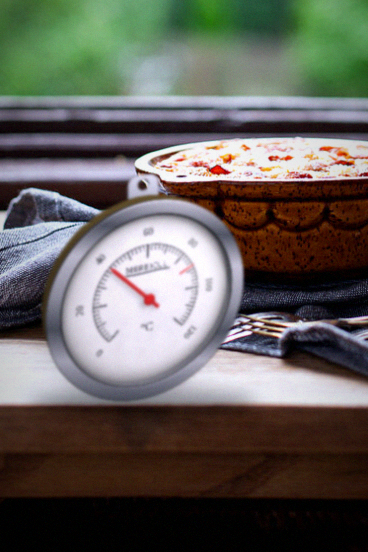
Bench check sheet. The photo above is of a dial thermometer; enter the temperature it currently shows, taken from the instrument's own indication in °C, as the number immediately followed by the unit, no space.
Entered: 40°C
